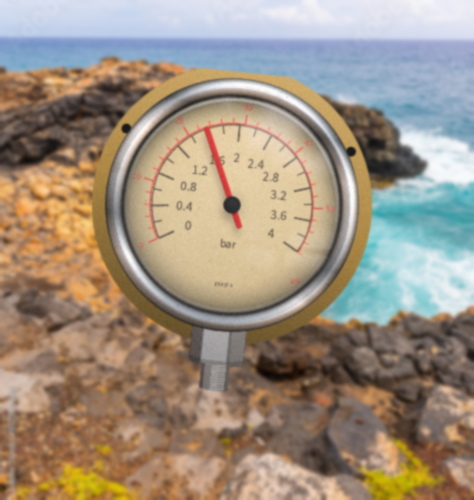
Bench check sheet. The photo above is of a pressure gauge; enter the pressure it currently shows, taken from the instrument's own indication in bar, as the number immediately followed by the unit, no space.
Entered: 1.6bar
